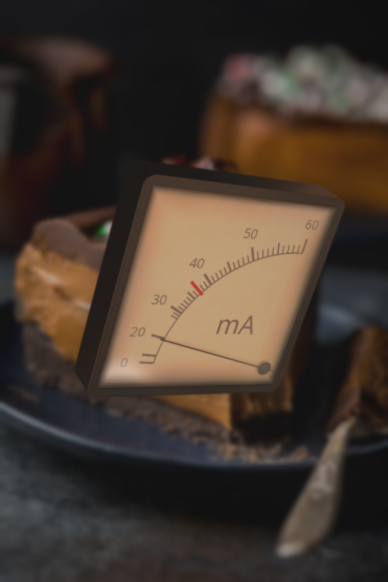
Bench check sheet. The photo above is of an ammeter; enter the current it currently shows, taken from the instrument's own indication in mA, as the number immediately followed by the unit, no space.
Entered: 20mA
